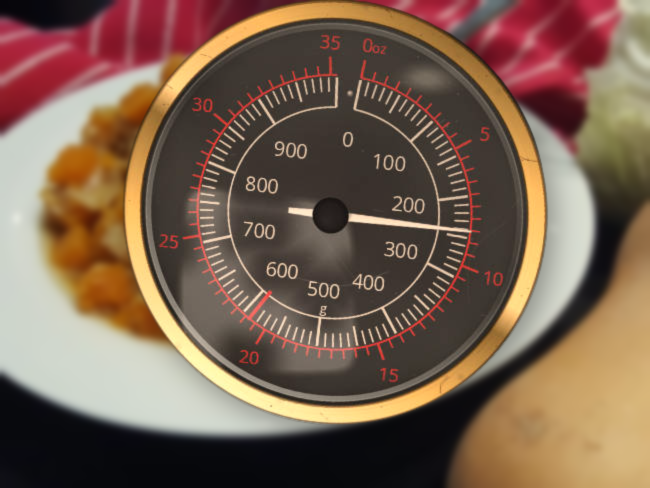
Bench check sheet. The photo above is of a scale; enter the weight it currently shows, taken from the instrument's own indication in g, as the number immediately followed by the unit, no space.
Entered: 240g
